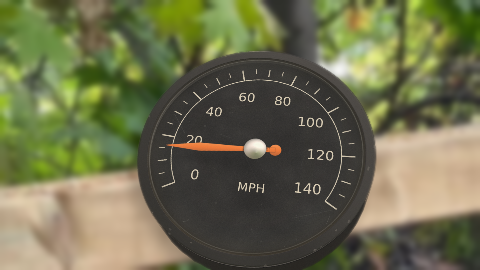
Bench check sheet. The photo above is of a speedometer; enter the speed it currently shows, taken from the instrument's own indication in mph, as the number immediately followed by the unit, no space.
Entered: 15mph
